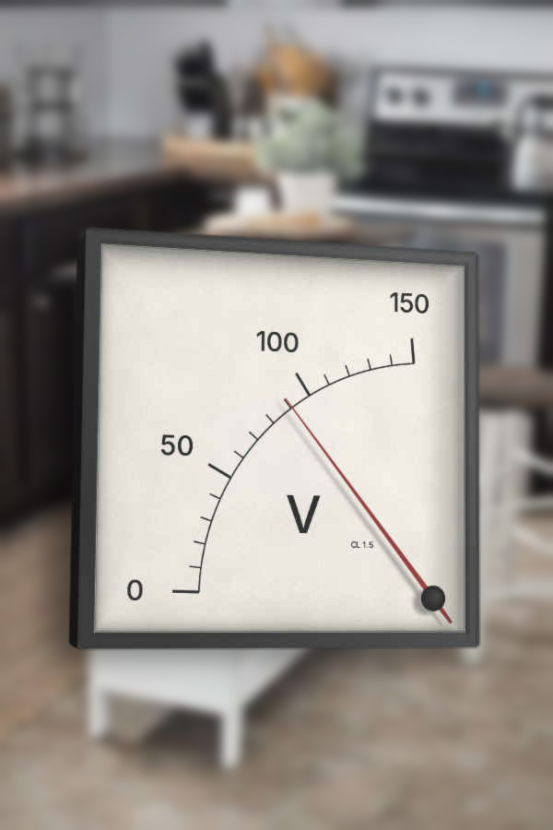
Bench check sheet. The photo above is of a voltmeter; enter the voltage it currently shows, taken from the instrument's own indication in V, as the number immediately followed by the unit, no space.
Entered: 90V
